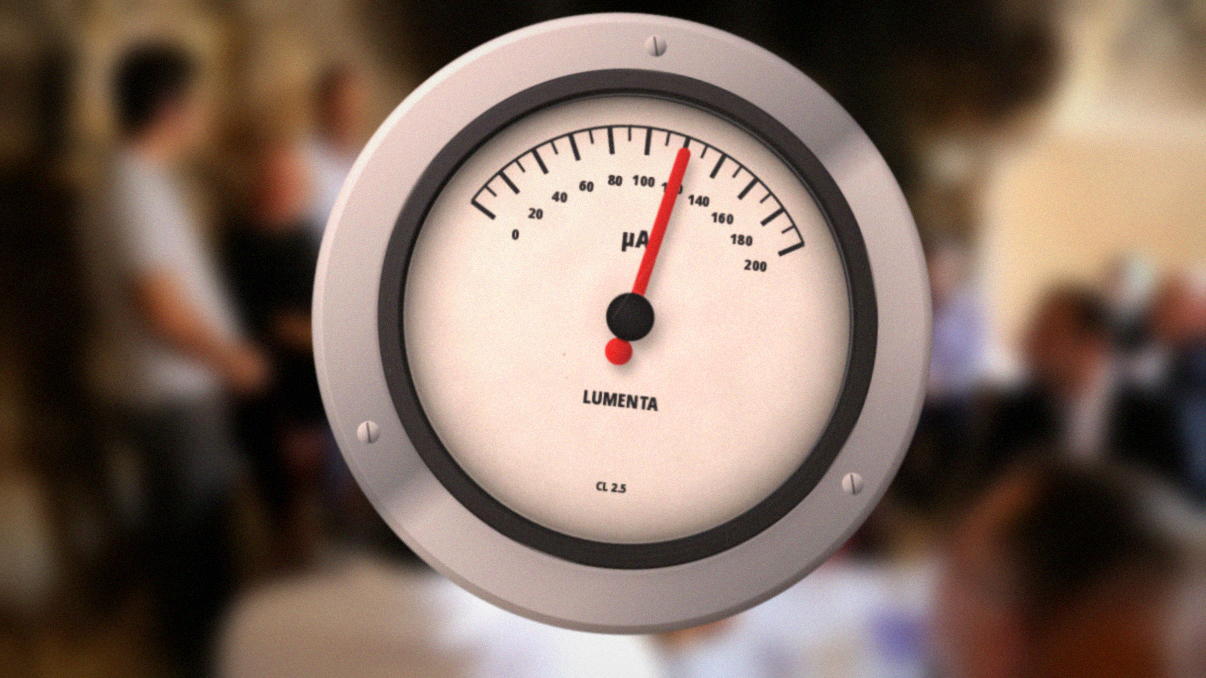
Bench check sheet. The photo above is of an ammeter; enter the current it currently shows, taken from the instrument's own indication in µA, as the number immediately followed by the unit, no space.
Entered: 120µA
